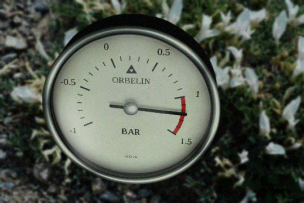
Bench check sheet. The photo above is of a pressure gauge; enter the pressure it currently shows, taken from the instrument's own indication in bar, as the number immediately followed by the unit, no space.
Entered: 1.2bar
